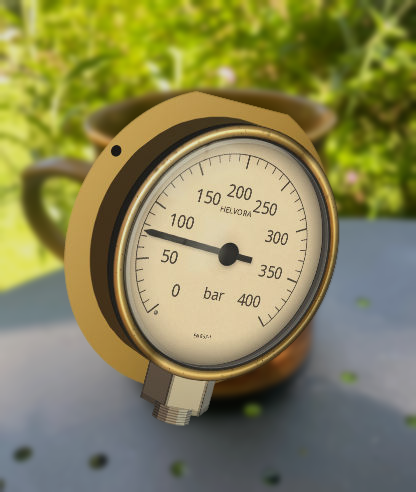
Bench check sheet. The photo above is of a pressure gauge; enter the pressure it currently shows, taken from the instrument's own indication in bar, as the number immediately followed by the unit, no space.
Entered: 75bar
